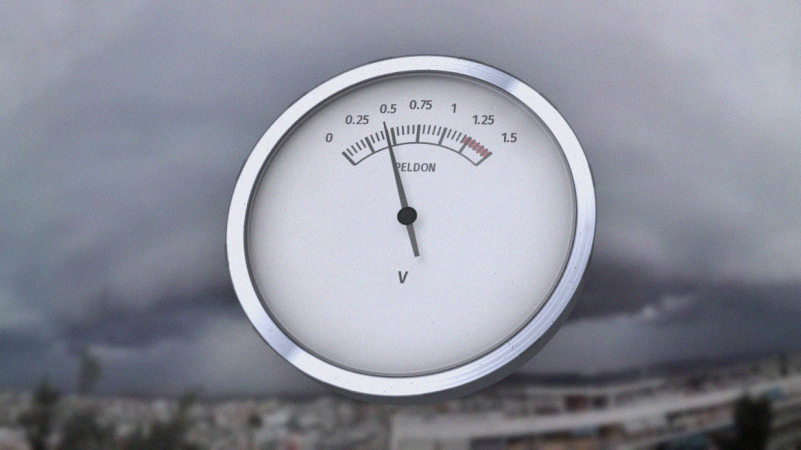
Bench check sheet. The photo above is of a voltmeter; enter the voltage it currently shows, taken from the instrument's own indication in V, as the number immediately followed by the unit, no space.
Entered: 0.45V
